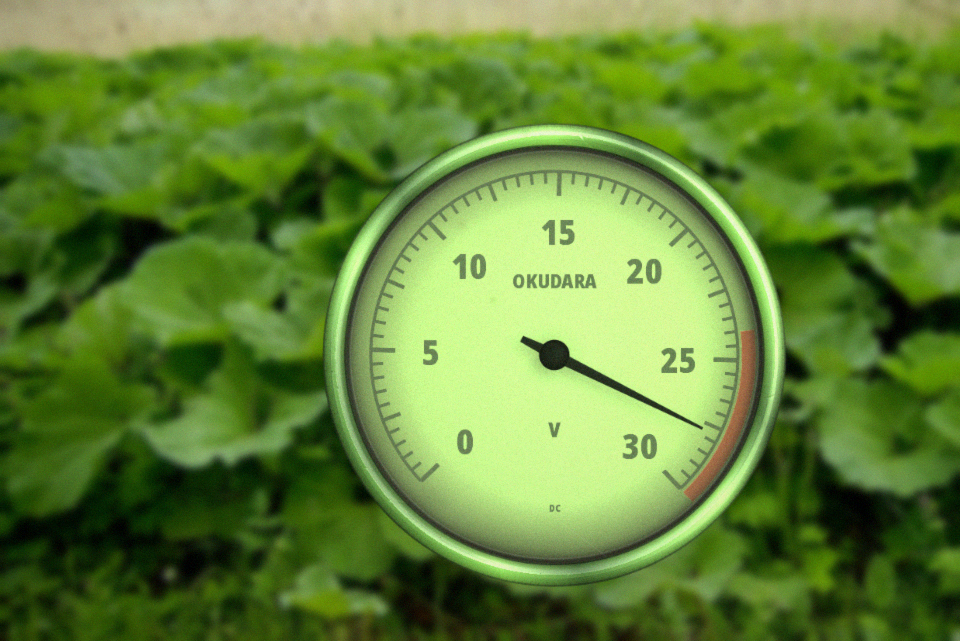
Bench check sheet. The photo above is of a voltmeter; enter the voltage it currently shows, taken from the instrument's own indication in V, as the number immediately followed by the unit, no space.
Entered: 27.75V
